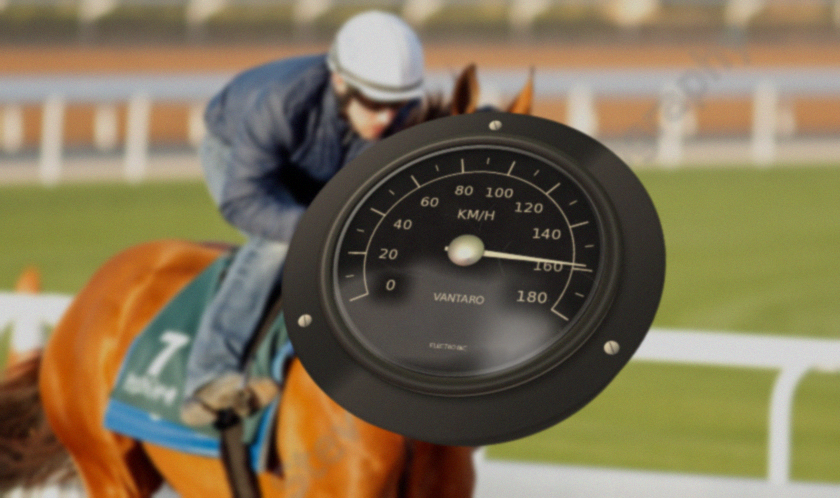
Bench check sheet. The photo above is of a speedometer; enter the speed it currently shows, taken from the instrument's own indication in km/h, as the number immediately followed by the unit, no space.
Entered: 160km/h
